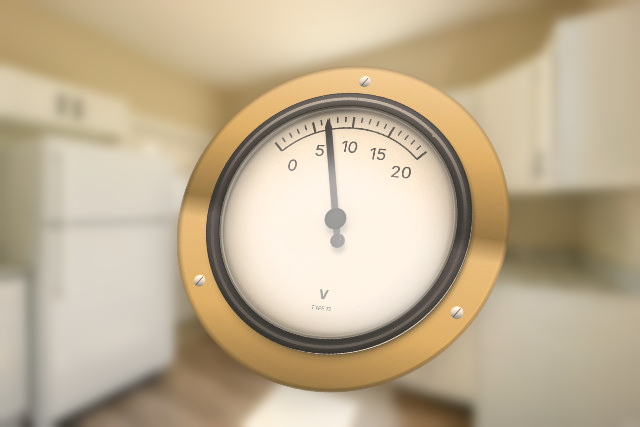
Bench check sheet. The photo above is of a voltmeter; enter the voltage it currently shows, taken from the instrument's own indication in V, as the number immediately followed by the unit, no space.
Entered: 7V
